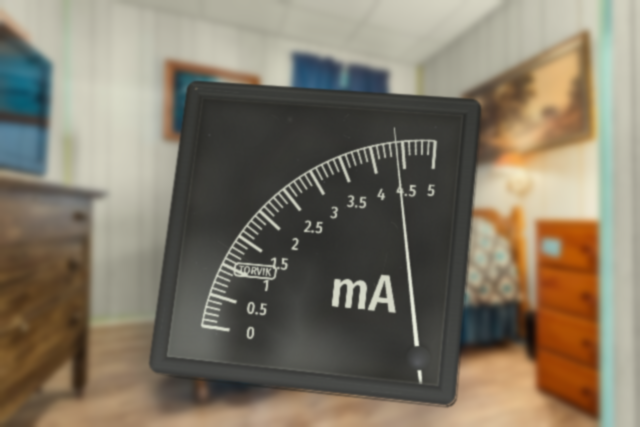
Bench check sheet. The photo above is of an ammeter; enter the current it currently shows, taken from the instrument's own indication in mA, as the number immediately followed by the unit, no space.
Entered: 4.4mA
